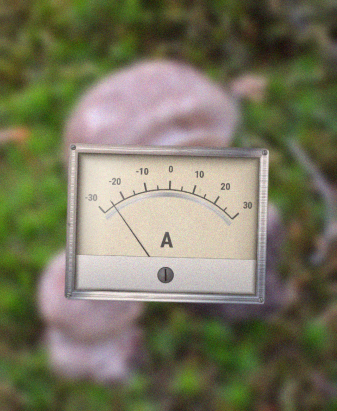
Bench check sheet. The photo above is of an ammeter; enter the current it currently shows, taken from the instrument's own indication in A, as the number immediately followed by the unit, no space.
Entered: -25A
